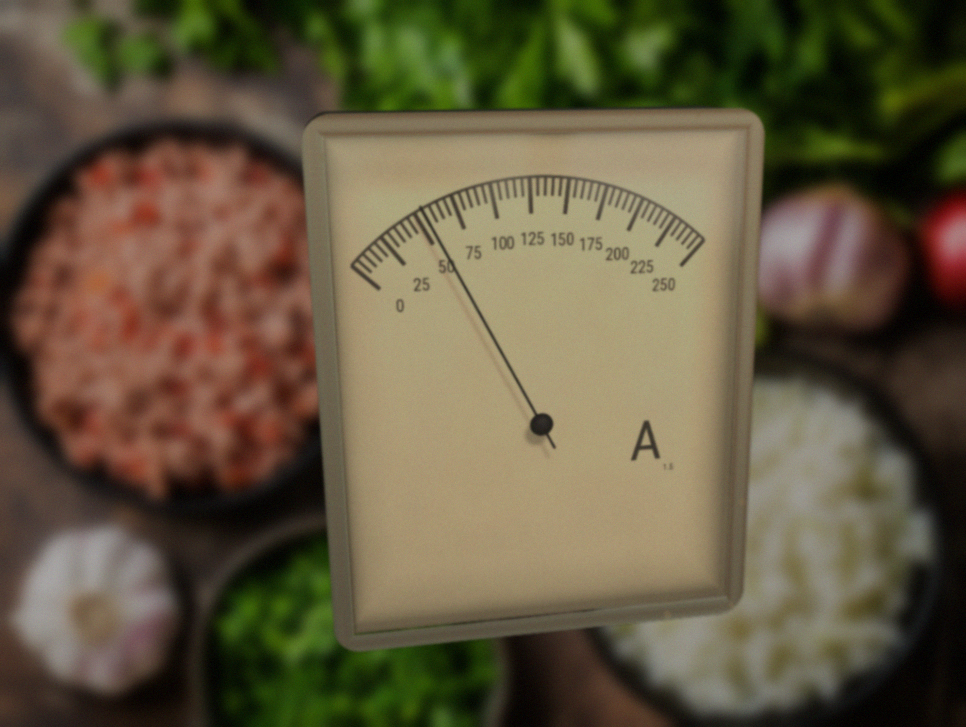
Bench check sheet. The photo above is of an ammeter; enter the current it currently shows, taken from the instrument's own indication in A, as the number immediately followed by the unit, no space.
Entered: 55A
